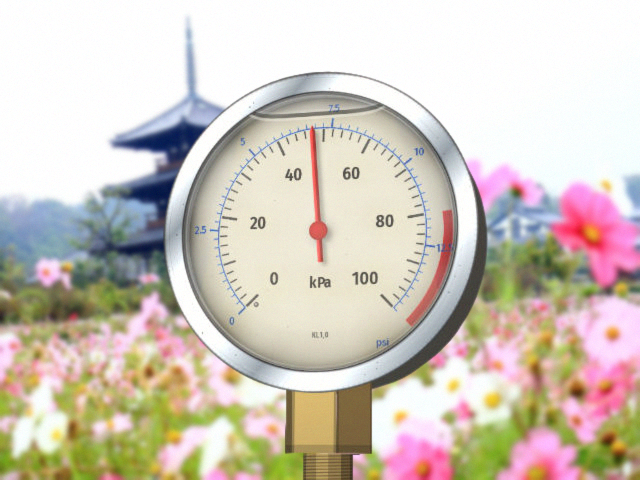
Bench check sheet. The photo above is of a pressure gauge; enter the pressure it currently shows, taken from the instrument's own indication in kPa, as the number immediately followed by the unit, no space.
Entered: 48kPa
